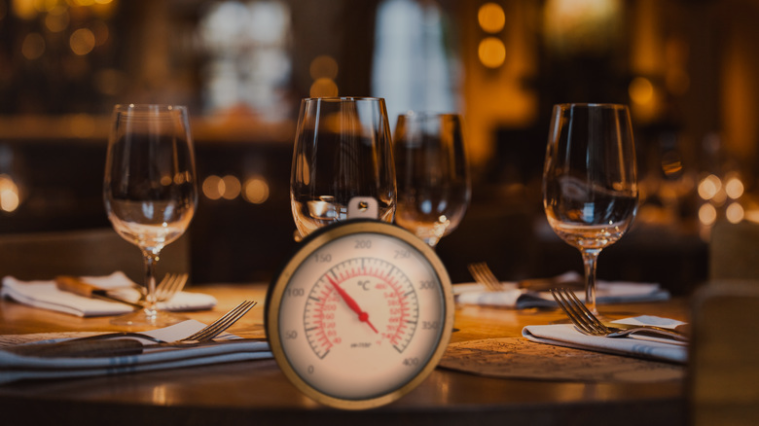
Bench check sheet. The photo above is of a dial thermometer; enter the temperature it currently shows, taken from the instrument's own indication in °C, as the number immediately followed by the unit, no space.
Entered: 140°C
